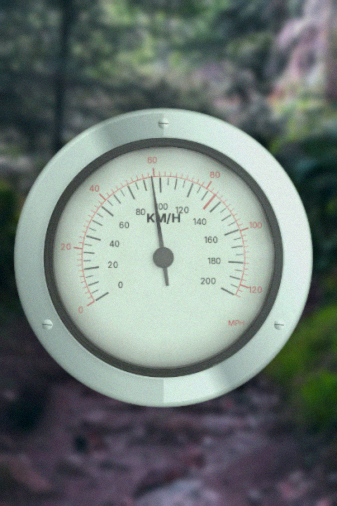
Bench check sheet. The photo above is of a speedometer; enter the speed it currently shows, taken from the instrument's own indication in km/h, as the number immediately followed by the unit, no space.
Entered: 95km/h
